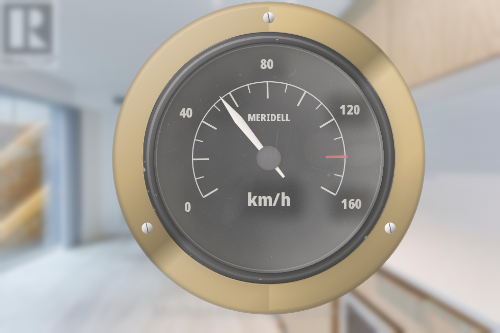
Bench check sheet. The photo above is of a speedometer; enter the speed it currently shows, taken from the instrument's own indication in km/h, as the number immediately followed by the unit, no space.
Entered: 55km/h
